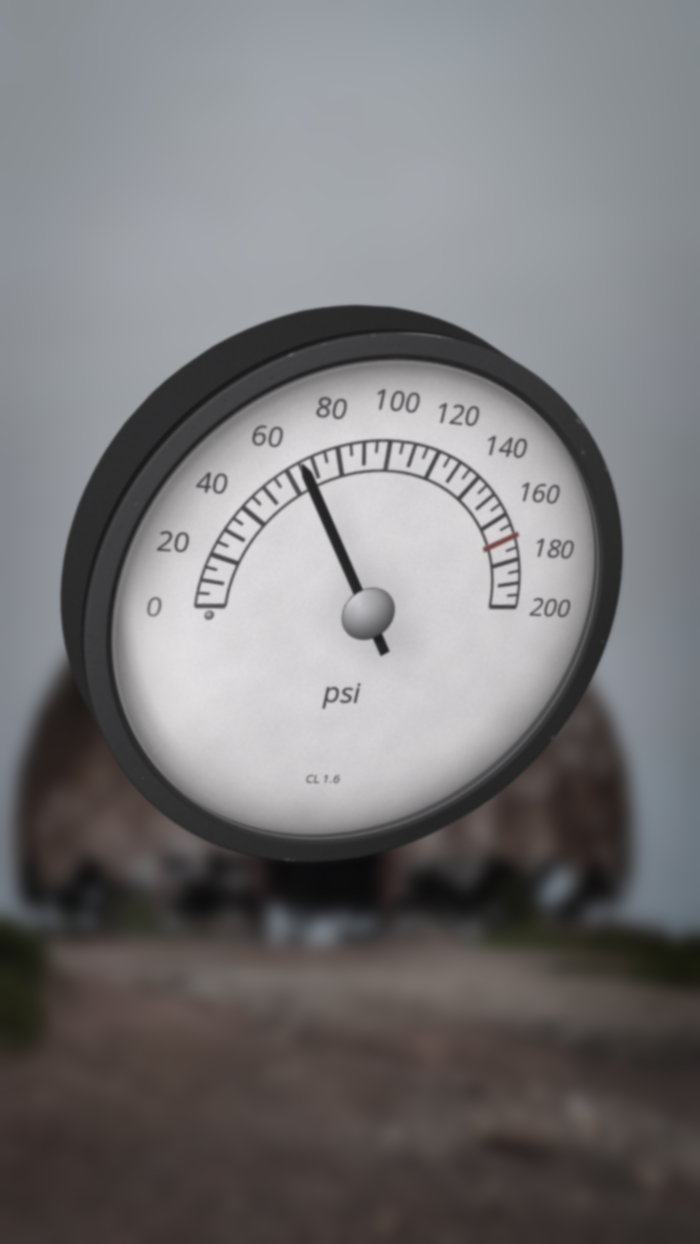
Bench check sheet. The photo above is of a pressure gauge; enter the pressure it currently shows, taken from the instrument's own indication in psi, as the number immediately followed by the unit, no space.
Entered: 65psi
